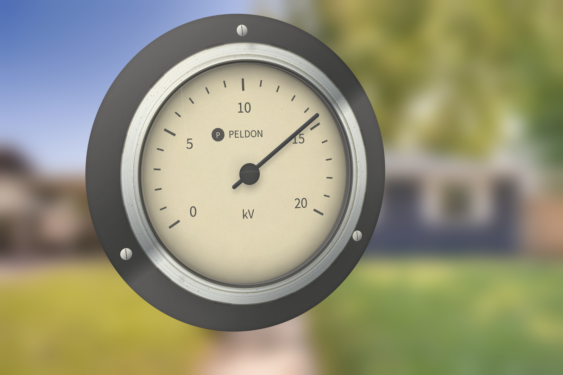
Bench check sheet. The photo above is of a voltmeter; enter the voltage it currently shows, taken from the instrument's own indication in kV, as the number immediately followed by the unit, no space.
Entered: 14.5kV
